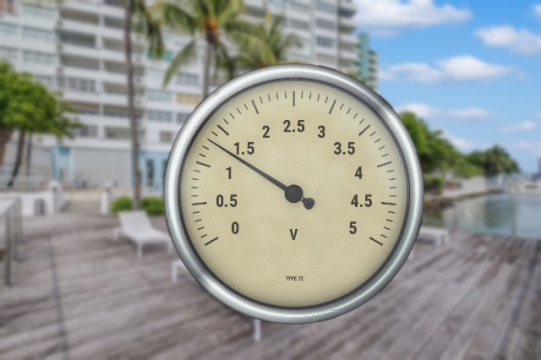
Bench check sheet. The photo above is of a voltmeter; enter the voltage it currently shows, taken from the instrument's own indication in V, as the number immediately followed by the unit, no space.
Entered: 1.3V
